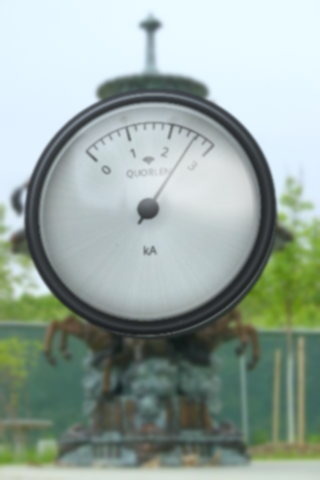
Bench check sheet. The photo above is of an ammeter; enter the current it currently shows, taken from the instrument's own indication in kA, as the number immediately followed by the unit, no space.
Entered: 2.6kA
